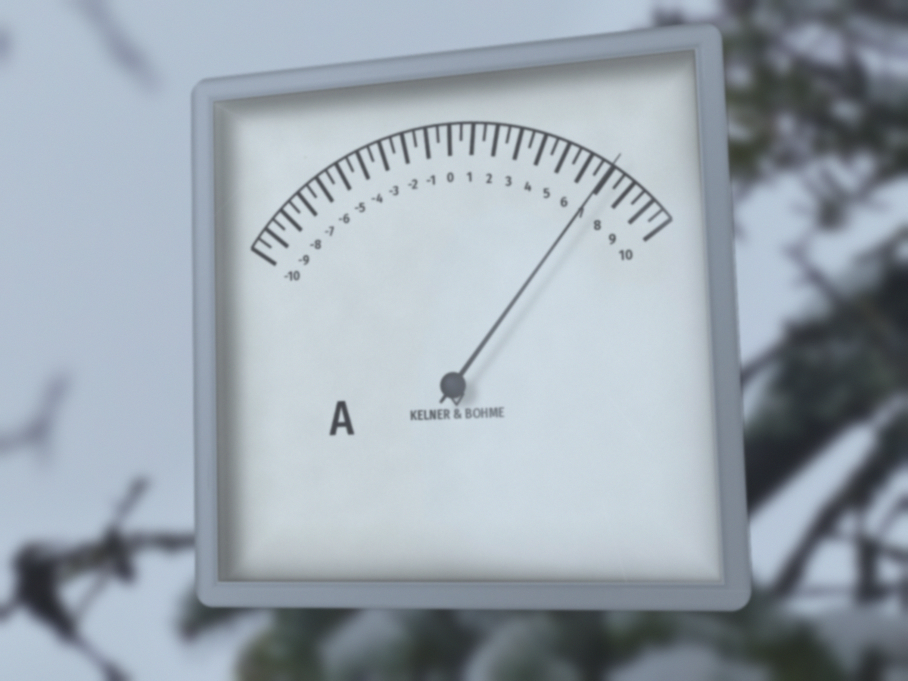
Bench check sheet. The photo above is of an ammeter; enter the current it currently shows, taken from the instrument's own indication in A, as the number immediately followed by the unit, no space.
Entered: 7A
